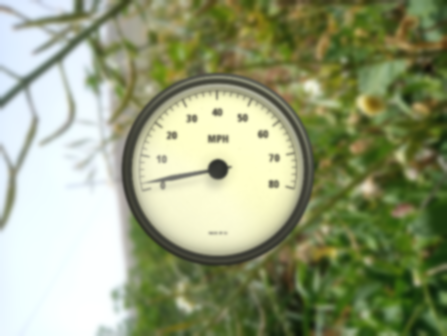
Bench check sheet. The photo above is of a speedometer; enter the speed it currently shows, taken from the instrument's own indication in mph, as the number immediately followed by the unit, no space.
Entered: 2mph
